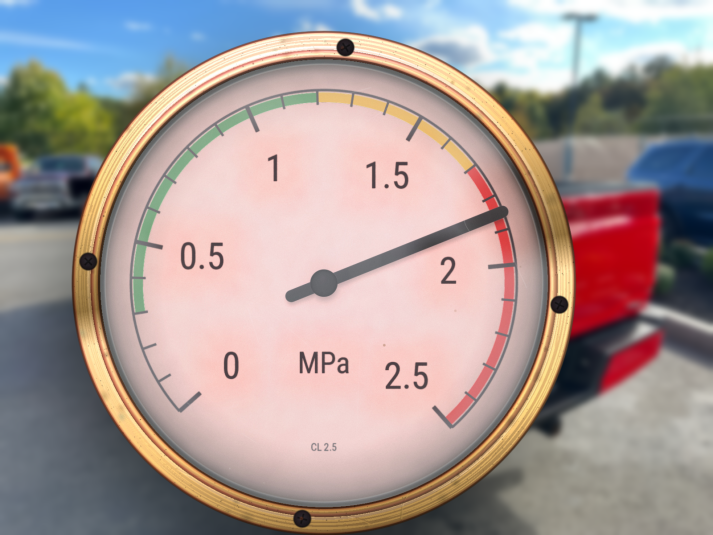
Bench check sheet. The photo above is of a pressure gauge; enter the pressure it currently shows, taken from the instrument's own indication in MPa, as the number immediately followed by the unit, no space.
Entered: 1.85MPa
